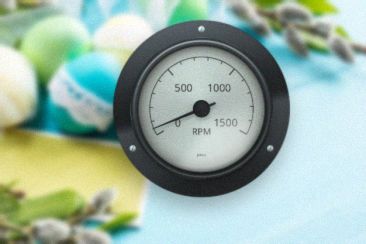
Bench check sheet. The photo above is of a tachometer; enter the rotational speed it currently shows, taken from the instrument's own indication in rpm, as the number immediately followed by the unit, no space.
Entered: 50rpm
